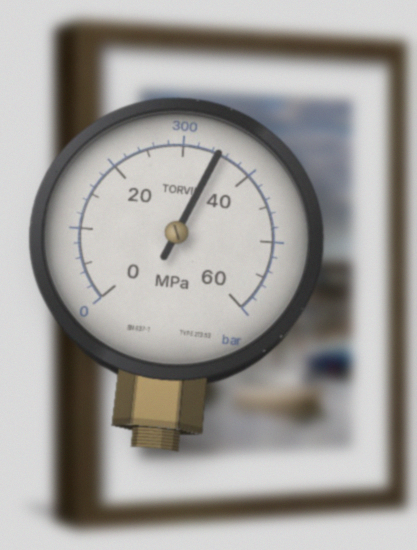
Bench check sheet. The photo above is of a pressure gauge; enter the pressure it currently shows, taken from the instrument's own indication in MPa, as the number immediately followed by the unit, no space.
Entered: 35MPa
